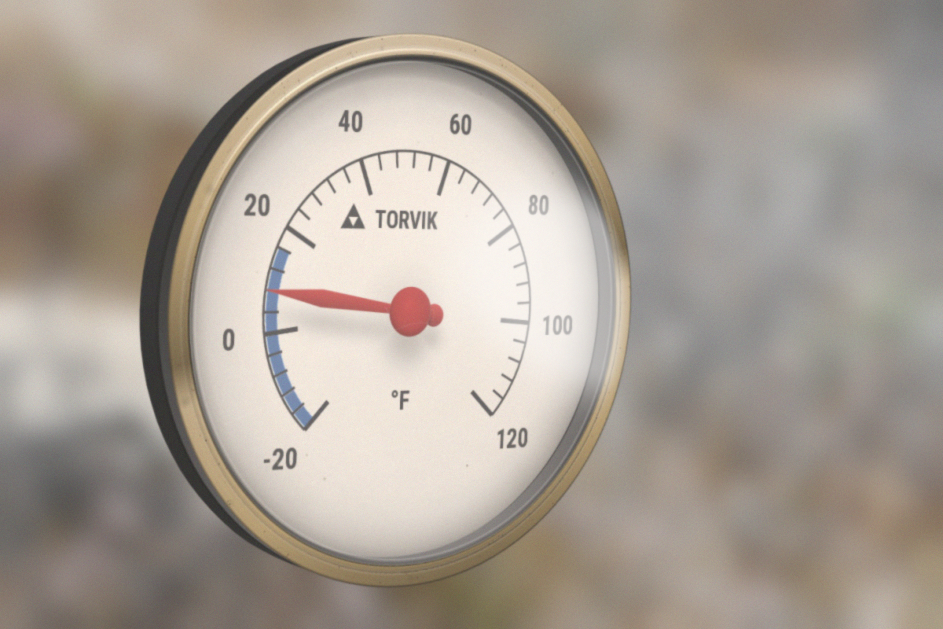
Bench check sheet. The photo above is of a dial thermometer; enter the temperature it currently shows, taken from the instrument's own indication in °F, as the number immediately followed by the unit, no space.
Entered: 8°F
